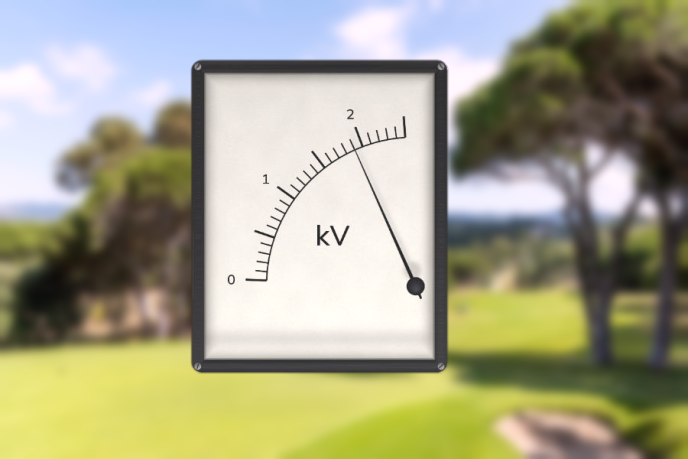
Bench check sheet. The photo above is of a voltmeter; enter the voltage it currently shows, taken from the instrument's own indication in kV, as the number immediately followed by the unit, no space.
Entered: 1.9kV
